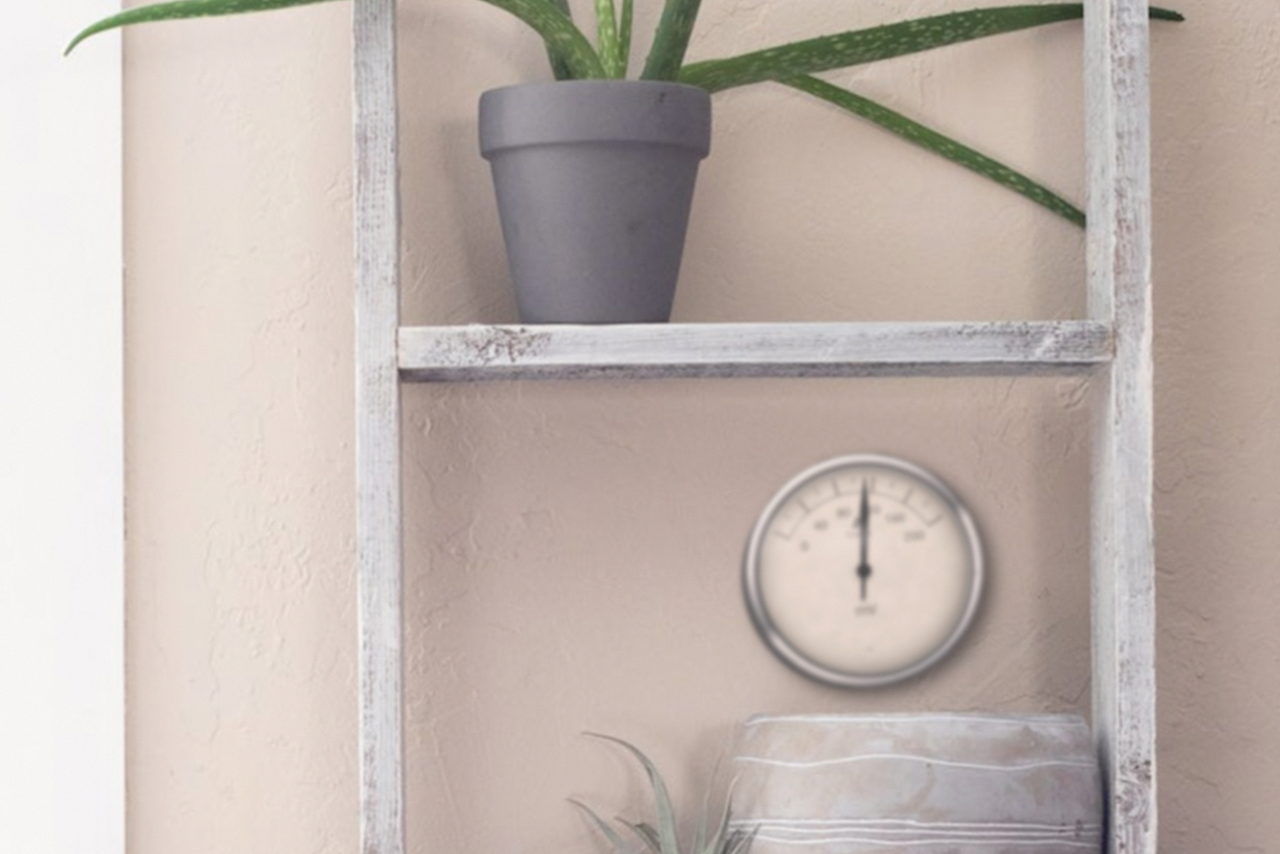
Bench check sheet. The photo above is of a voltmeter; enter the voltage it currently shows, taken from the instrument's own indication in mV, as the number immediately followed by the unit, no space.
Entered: 110mV
